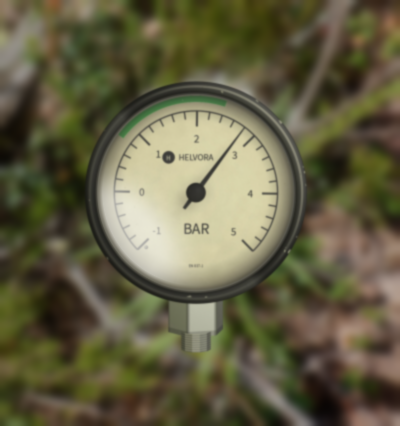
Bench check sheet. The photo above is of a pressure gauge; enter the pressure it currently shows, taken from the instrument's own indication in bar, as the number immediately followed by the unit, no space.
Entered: 2.8bar
